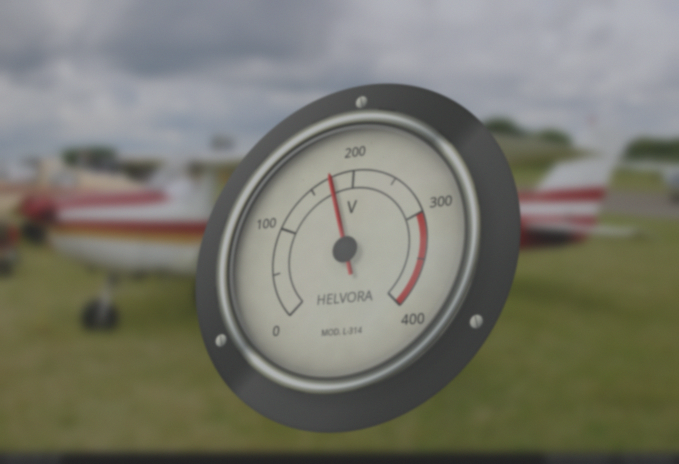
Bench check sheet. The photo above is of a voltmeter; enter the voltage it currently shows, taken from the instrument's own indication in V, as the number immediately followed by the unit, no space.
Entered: 175V
